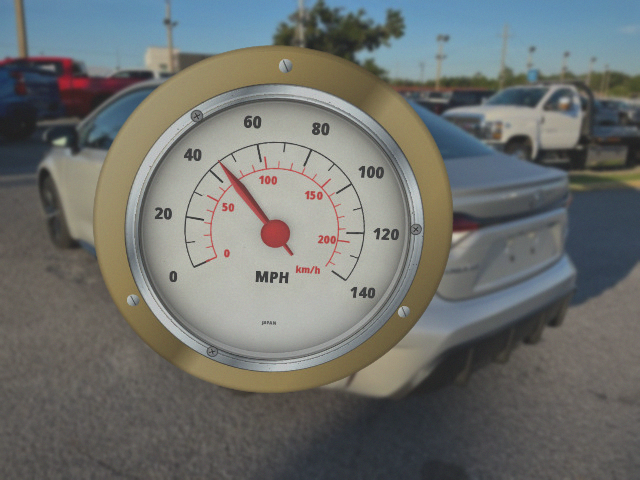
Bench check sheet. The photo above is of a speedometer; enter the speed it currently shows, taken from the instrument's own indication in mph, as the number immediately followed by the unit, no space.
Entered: 45mph
